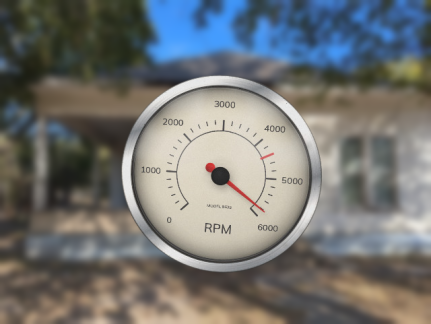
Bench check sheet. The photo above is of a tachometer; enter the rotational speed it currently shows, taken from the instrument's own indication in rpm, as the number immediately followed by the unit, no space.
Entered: 5800rpm
